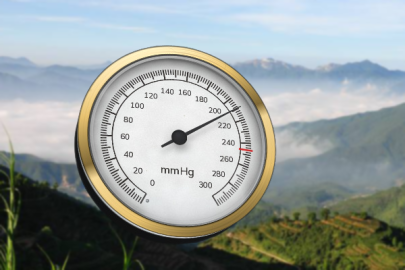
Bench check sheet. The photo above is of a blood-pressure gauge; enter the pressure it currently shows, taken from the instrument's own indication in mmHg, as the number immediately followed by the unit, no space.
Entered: 210mmHg
